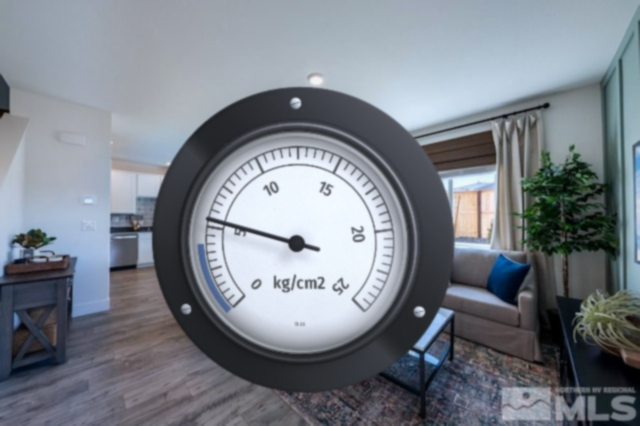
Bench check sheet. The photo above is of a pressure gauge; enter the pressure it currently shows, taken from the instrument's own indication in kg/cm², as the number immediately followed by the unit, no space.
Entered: 5.5kg/cm²
